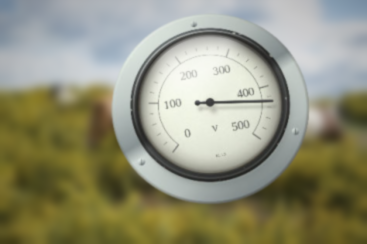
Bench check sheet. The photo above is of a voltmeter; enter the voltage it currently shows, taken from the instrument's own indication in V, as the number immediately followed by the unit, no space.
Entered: 430V
